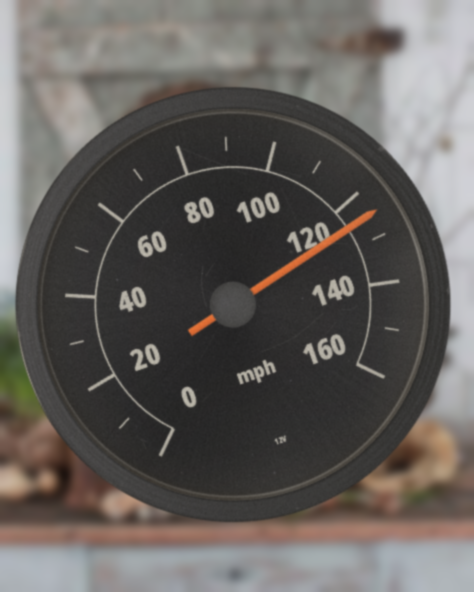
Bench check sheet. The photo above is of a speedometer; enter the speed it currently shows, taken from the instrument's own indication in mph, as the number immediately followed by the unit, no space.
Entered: 125mph
